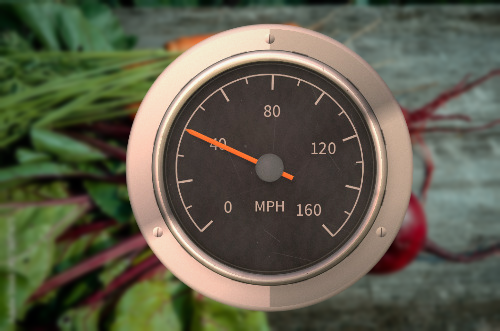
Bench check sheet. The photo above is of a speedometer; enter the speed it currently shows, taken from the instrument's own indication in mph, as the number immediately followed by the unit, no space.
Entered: 40mph
